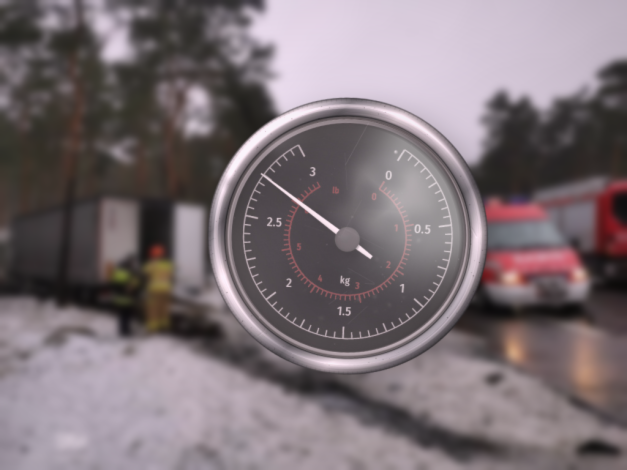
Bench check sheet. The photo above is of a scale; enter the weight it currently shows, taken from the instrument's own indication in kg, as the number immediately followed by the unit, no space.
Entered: 2.75kg
